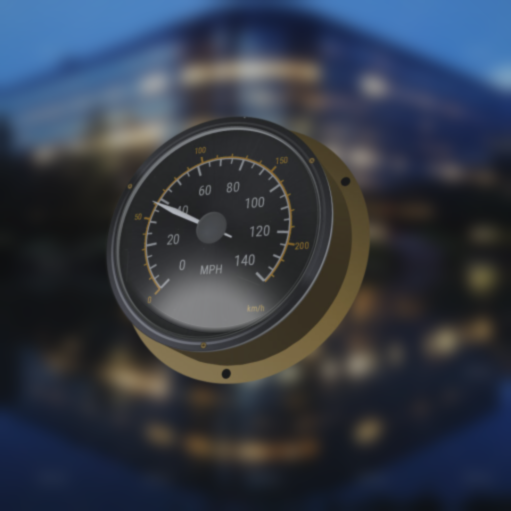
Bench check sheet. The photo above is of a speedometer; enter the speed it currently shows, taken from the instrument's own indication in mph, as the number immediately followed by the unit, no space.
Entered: 37.5mph
